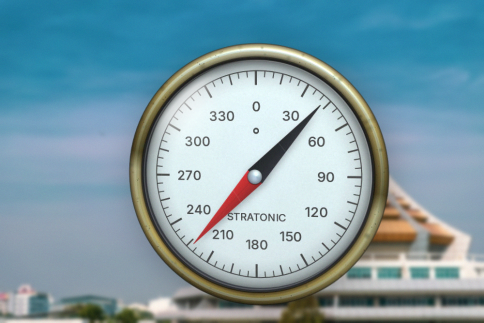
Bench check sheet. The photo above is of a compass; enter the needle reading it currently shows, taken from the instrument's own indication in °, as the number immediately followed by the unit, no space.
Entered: 222.5°
